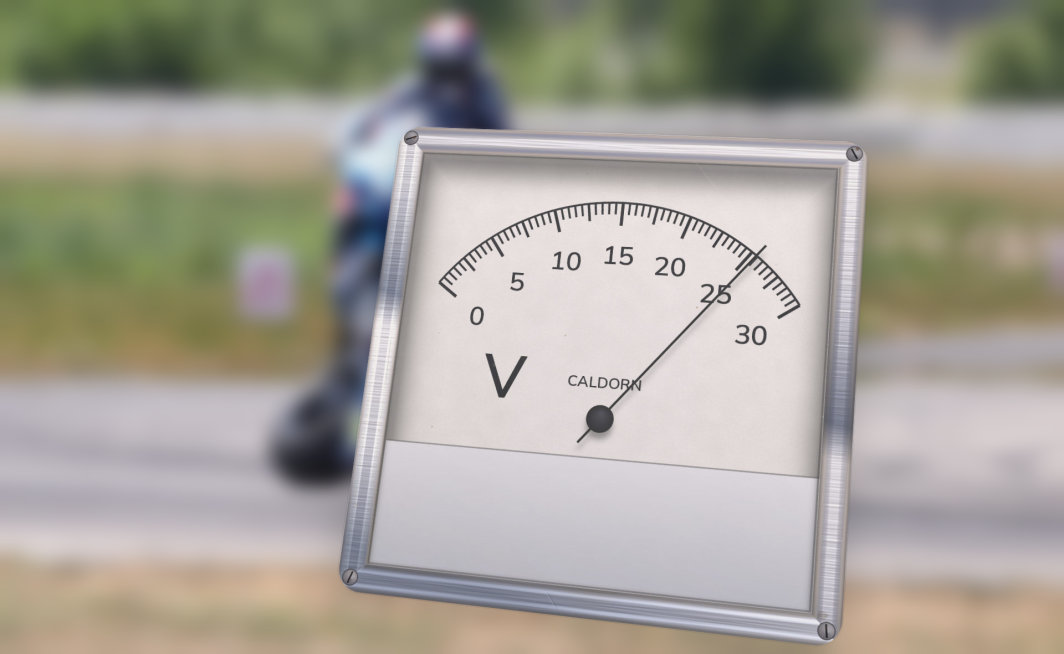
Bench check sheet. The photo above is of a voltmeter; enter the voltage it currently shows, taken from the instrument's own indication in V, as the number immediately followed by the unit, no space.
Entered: 25.5V
